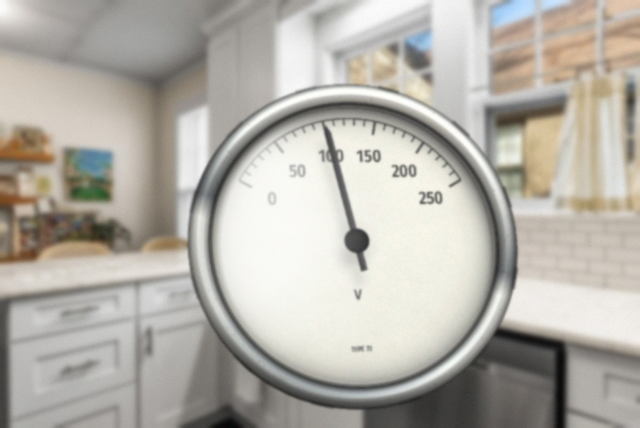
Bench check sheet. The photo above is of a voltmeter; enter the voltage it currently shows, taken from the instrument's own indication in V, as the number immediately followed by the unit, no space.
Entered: 100V
